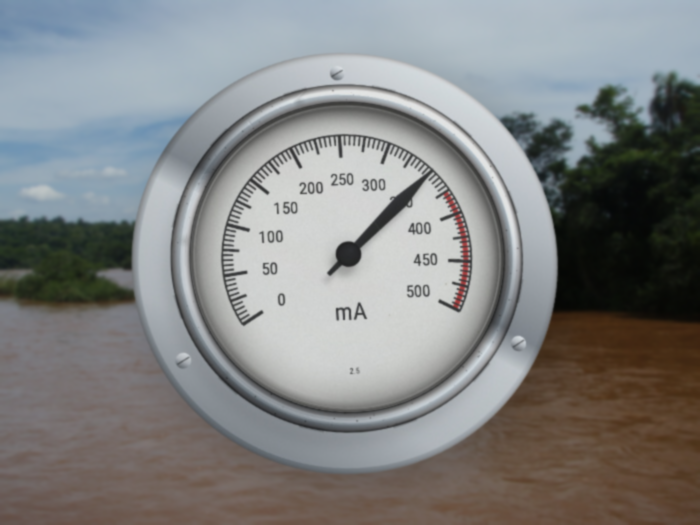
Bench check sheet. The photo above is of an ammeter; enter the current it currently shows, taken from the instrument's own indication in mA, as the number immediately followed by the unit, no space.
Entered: 350mA
